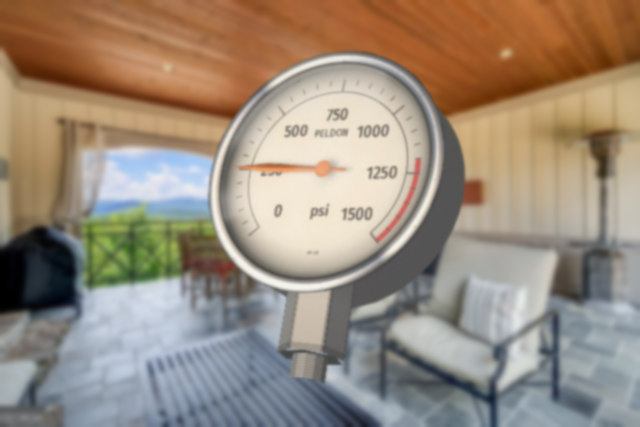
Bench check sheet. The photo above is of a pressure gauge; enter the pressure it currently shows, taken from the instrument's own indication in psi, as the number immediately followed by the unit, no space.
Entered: 250psi
